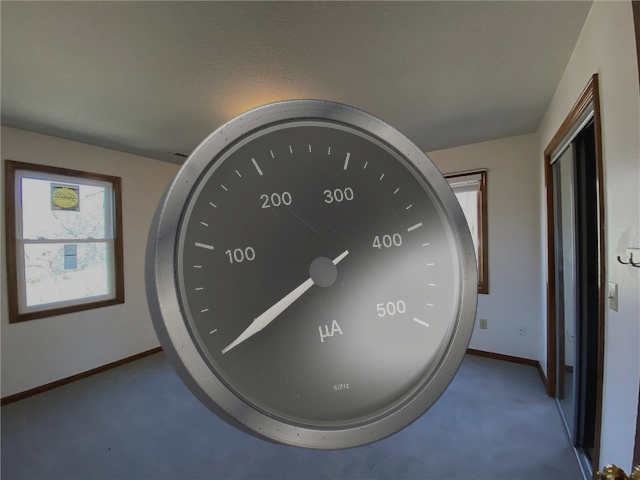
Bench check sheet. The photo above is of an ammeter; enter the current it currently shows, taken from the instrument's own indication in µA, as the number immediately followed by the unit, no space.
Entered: 0µA
